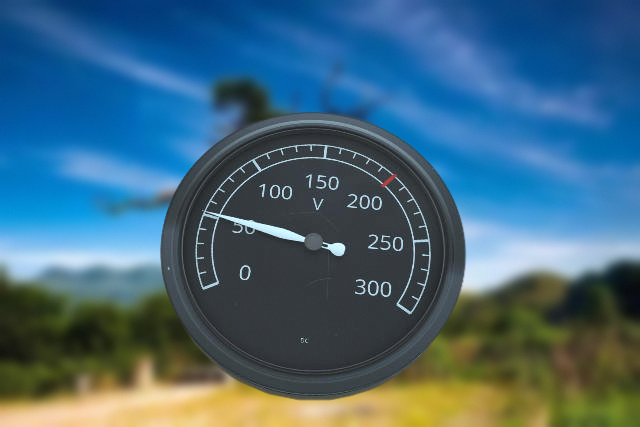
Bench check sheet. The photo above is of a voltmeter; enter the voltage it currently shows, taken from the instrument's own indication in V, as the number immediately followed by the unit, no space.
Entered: 50V
